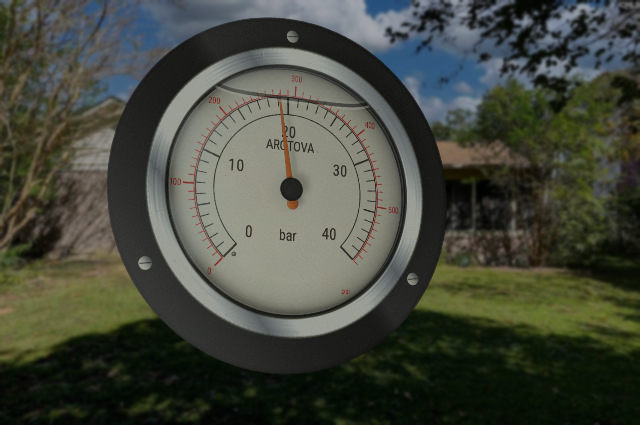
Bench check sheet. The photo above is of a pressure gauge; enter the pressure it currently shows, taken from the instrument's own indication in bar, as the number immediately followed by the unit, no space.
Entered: 19bar
